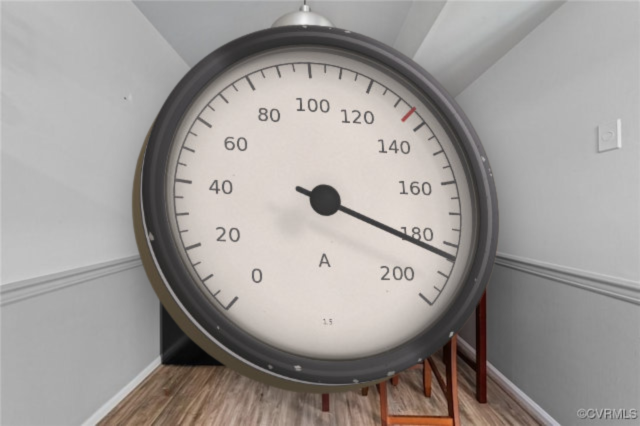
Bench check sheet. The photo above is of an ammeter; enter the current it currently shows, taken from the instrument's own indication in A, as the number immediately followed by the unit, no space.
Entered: 185A
